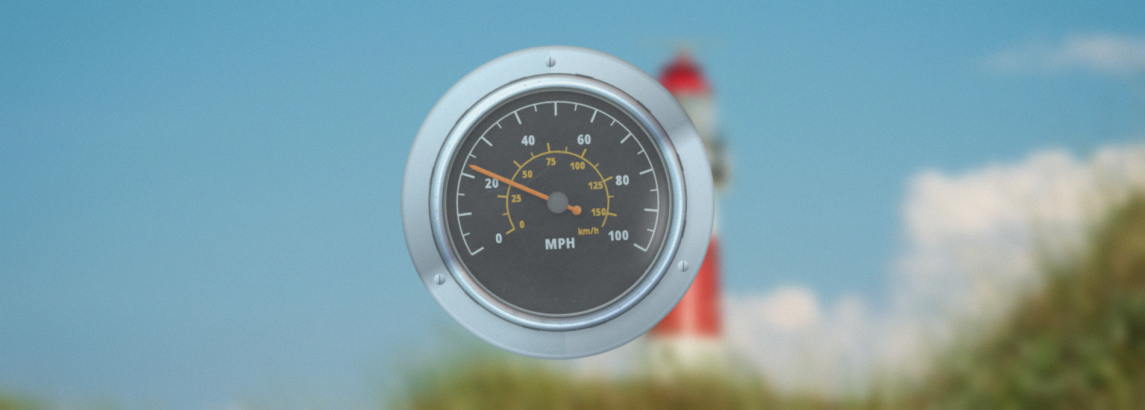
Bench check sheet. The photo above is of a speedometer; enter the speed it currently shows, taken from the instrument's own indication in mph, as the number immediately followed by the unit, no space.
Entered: 22.5mph
